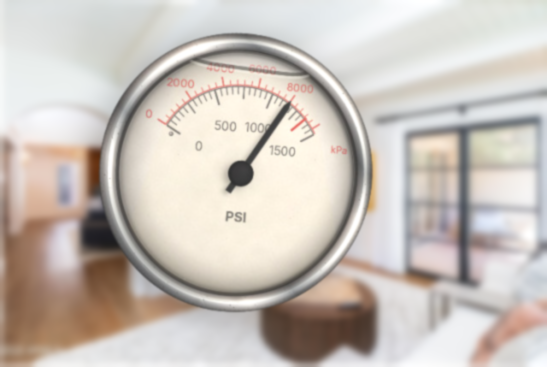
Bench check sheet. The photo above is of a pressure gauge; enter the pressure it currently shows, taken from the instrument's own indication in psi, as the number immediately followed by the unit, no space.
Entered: 1150psi
